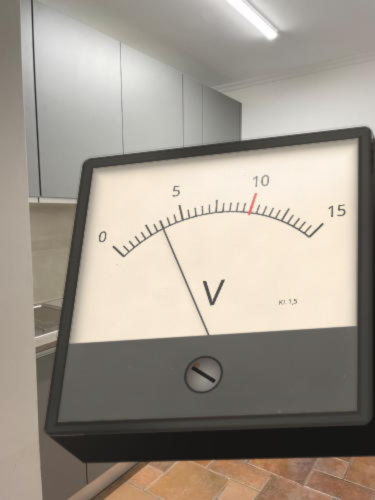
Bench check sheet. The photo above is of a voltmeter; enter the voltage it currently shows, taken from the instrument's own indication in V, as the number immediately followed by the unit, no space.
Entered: 3.5V
